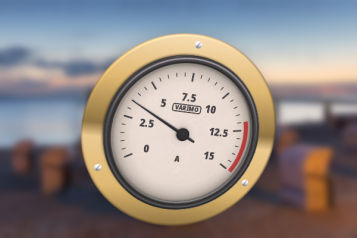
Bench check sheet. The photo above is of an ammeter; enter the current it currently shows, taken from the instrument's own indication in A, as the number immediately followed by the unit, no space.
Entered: 3.5A
